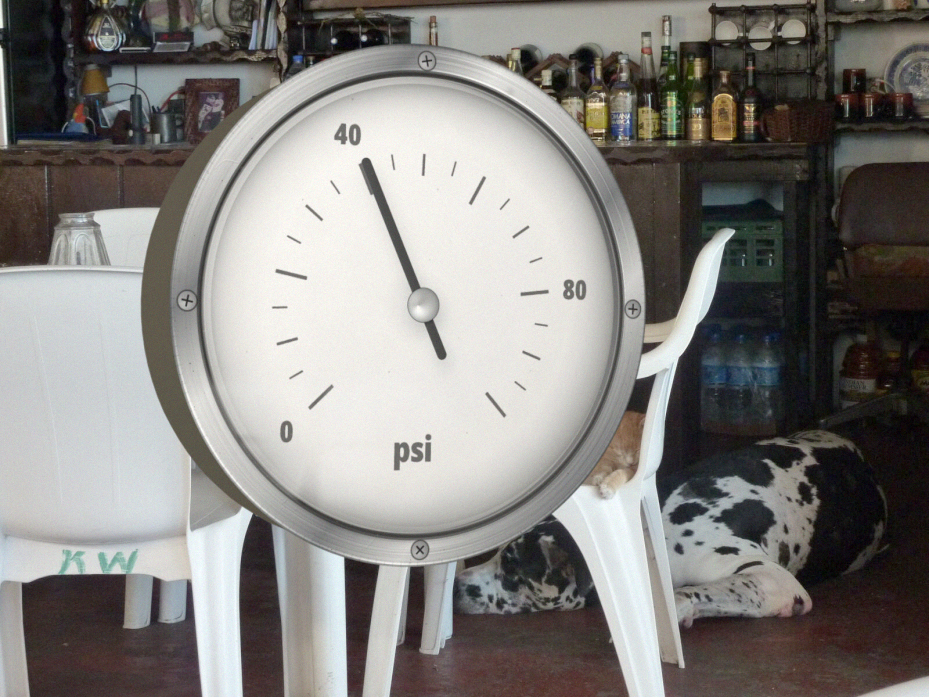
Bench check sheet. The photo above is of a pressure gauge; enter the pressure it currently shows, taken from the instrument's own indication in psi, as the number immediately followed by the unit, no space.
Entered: 40psi
